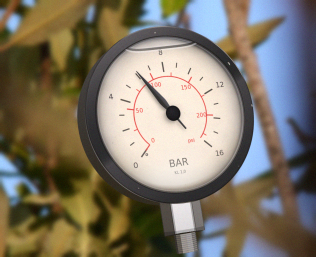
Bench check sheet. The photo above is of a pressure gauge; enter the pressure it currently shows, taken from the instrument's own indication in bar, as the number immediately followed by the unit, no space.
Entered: 6bar
